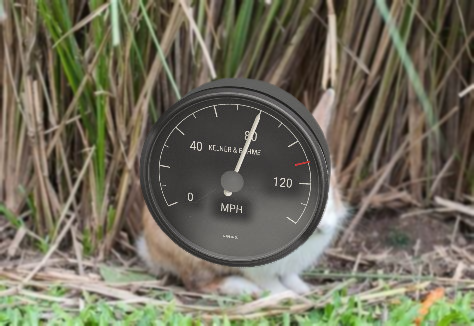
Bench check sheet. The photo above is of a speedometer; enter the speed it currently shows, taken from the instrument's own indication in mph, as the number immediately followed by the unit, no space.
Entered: 80mph
